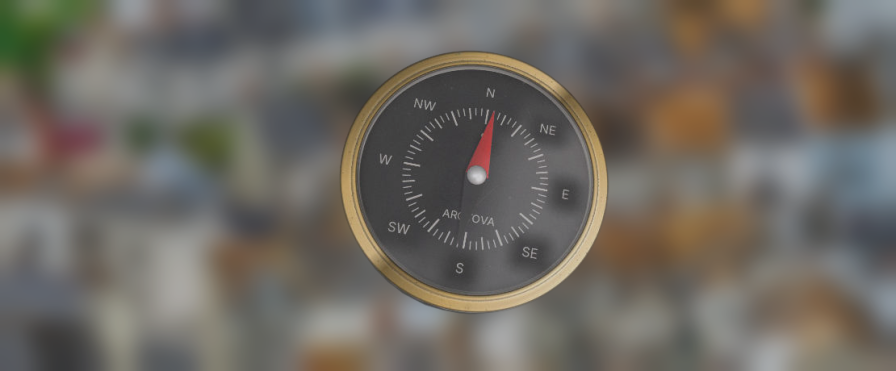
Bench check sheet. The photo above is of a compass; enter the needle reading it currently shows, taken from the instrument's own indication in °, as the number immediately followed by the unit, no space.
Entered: 5°
